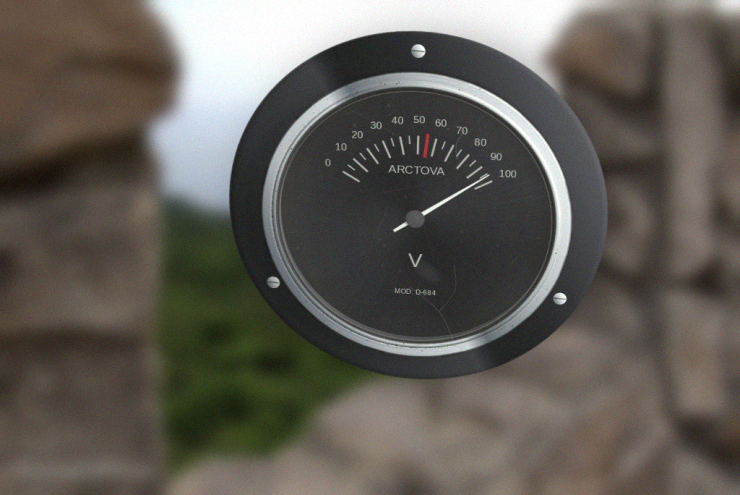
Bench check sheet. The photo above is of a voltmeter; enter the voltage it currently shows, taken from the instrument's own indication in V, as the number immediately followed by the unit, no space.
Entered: 95V
